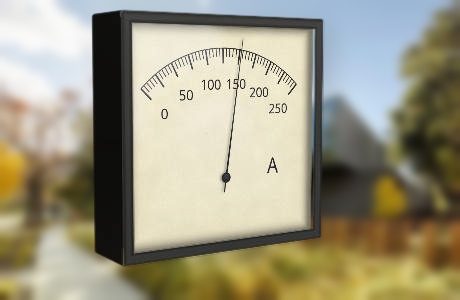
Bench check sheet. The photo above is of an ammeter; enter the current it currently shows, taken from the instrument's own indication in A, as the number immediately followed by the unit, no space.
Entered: 150A
